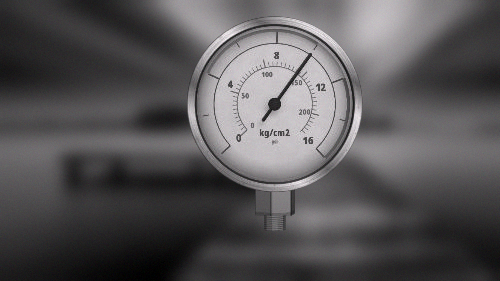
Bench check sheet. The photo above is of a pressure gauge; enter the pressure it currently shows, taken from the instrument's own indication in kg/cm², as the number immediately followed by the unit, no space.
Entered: 10kg/cm²
